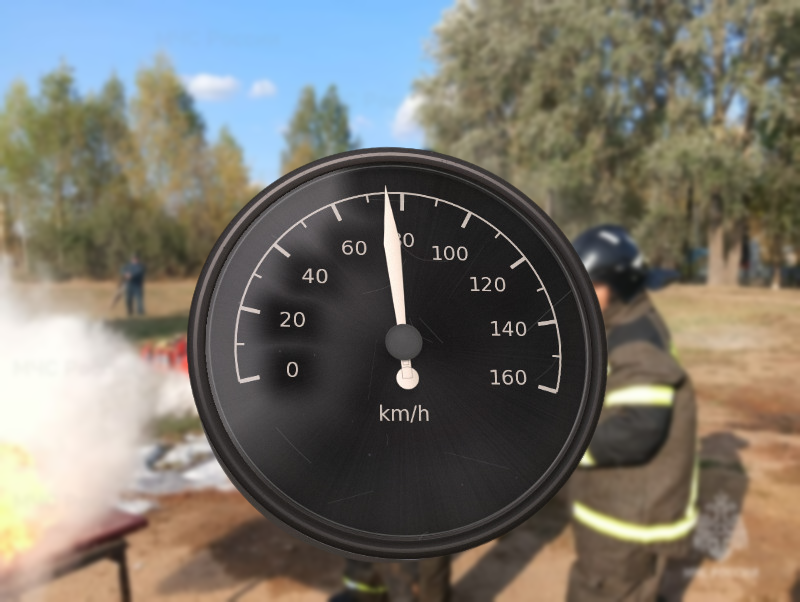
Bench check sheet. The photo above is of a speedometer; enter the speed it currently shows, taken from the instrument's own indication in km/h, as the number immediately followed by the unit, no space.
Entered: 75km/h
